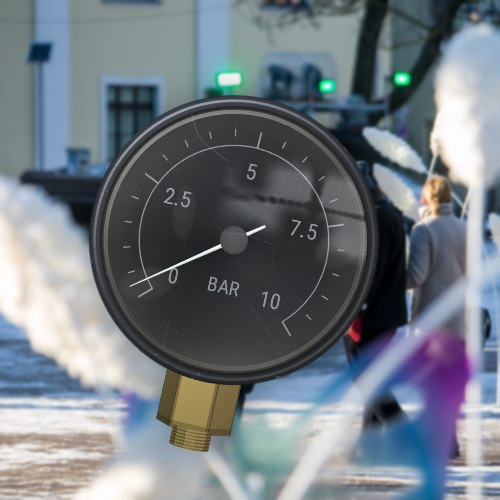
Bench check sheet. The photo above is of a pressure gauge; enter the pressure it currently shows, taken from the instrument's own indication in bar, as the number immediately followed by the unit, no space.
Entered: 0.25bar
